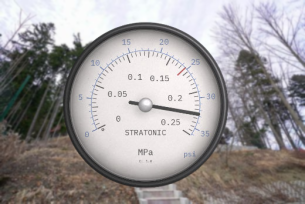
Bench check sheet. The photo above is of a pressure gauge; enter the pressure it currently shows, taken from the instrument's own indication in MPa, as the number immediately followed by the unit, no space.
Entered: 0.225MPa
